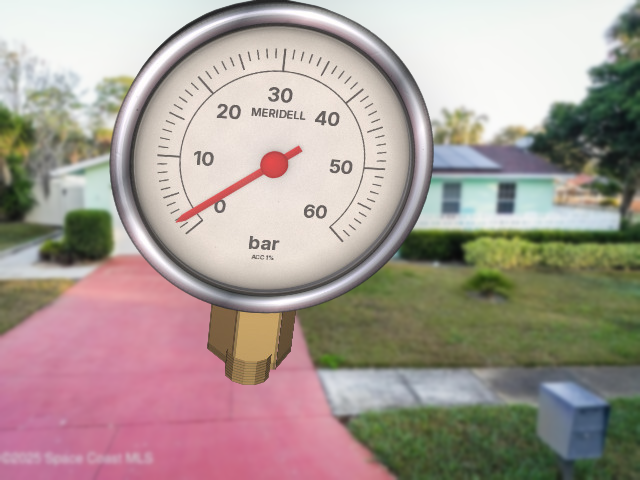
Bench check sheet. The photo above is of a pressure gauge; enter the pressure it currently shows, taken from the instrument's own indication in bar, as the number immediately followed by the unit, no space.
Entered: 2bar
